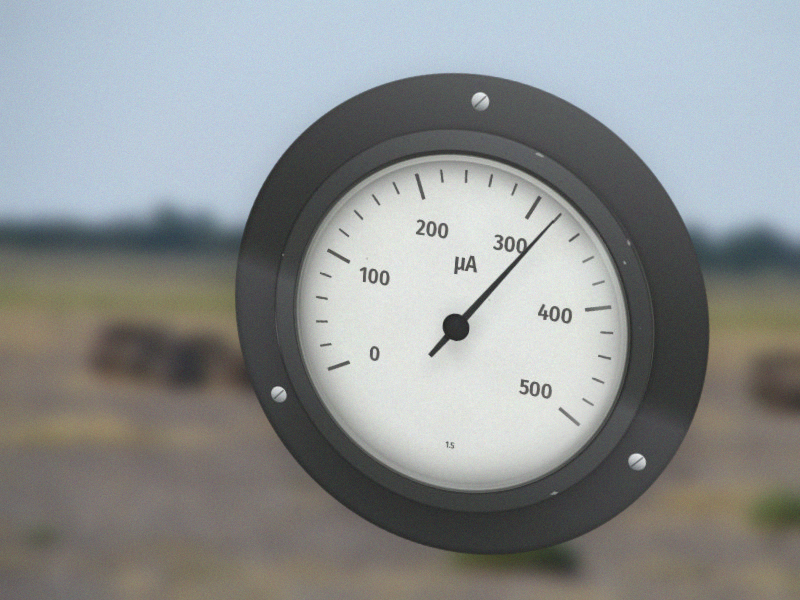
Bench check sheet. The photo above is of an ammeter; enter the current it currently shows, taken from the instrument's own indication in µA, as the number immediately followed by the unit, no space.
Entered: 320µA
